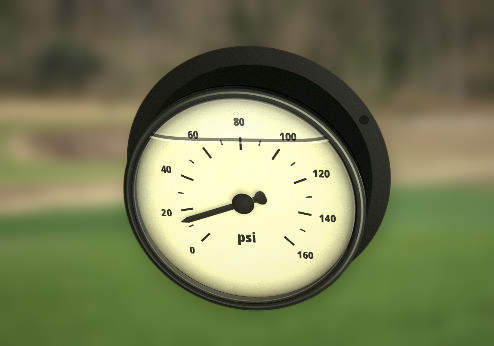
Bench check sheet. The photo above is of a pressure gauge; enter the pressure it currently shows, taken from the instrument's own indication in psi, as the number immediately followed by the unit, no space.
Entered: 15psi
